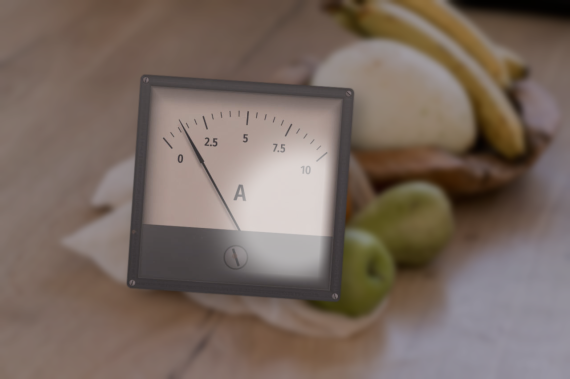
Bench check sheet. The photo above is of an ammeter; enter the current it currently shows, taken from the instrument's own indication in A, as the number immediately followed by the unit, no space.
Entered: 1.25A
